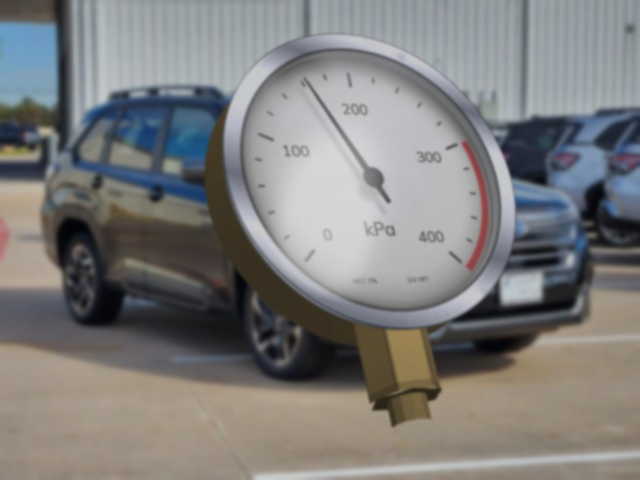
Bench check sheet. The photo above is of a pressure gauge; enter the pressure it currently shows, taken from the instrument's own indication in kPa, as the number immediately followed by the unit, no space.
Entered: 160kPa
